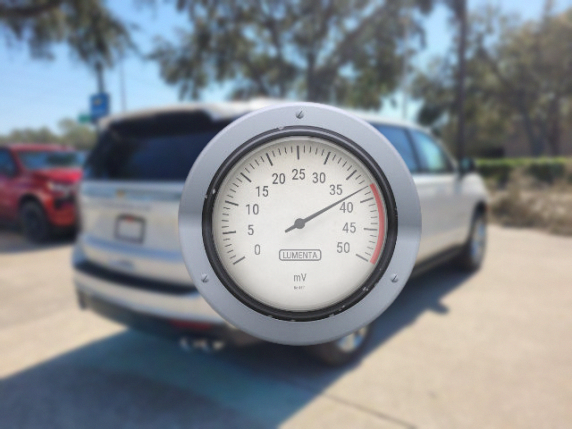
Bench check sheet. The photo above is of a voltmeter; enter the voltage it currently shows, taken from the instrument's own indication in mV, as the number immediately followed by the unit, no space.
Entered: 38mV
